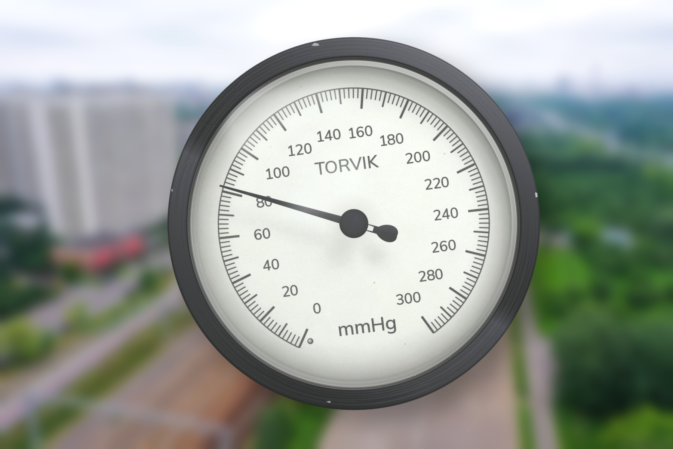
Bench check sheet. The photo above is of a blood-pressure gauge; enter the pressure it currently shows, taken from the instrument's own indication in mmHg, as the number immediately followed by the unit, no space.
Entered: 82mmHg
